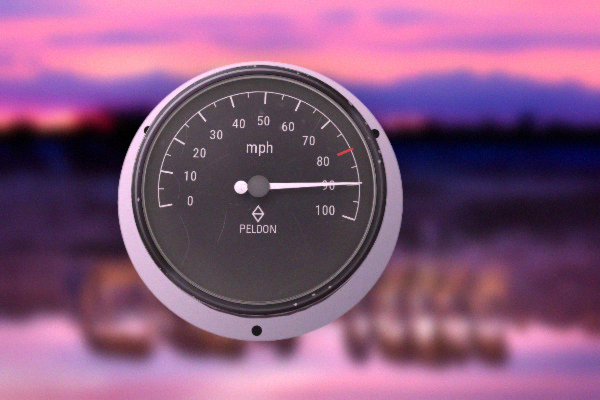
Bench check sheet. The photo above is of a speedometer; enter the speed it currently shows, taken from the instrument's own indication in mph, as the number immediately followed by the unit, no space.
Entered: 90mph
